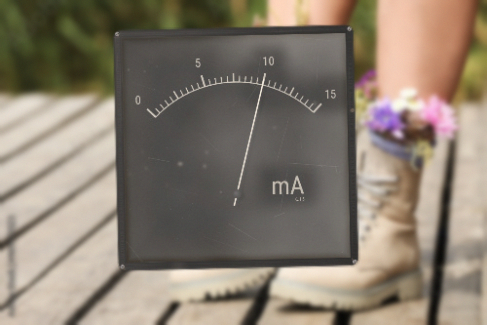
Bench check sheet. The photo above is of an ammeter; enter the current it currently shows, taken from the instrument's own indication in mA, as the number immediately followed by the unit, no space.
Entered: 10mA
